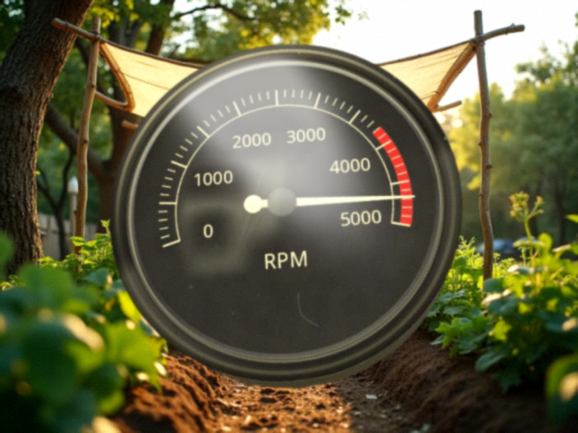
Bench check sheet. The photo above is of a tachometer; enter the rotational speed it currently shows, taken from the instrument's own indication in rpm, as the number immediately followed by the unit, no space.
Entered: 4700rpm
